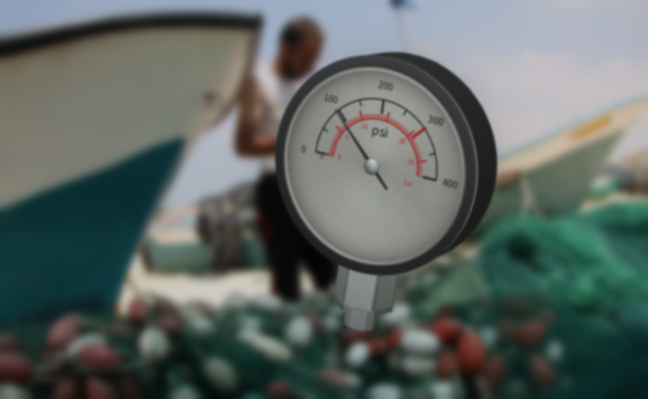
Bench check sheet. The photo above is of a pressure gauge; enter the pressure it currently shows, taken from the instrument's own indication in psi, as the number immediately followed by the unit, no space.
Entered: 100psi
